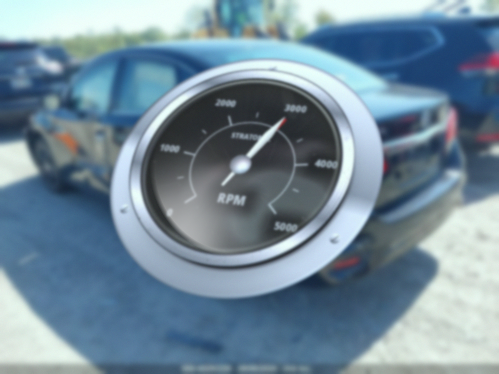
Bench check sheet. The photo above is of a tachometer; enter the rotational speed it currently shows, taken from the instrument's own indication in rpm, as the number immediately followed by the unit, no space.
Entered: 3000rpm
